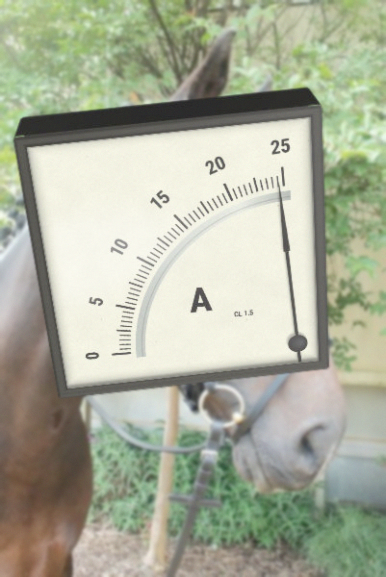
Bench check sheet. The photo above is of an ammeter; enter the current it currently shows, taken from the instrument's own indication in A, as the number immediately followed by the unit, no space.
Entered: 24.5A
